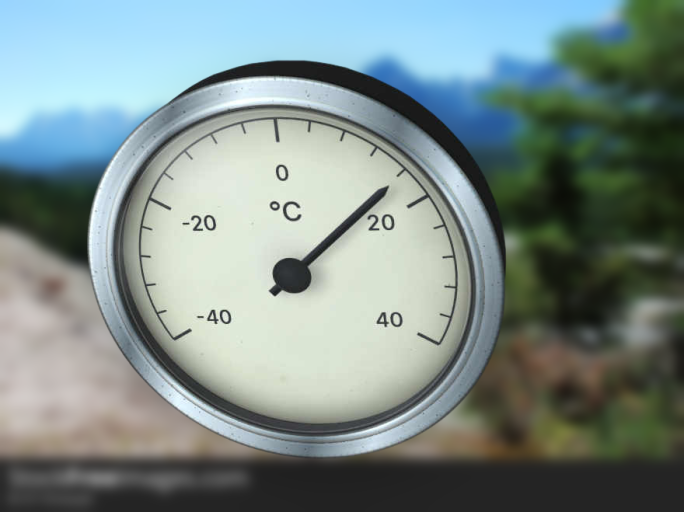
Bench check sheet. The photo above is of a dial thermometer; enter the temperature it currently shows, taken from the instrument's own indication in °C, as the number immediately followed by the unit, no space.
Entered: 16°C
